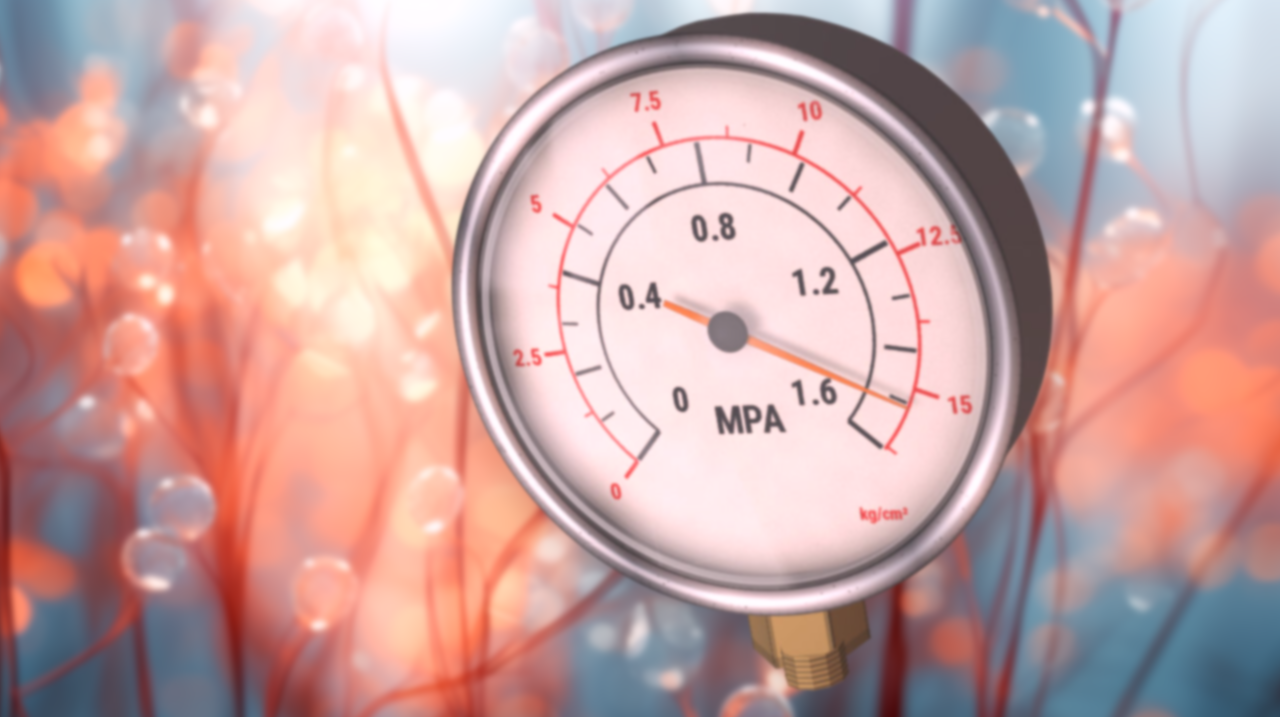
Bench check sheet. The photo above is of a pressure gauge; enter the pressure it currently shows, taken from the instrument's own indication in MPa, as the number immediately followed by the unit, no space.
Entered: 1.5MPa
